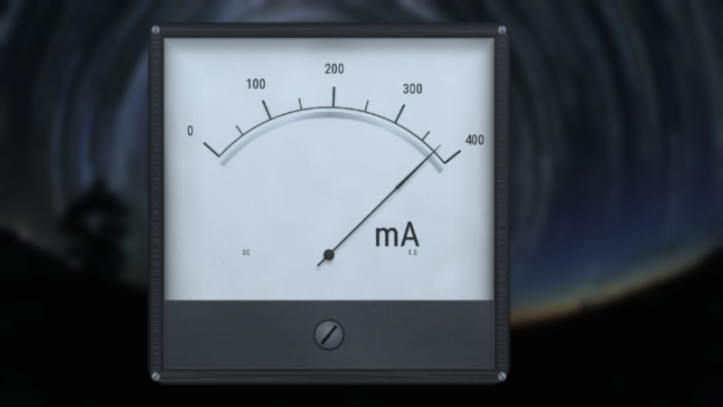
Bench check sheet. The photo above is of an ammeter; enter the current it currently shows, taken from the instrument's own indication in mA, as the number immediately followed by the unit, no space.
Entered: 375mA
